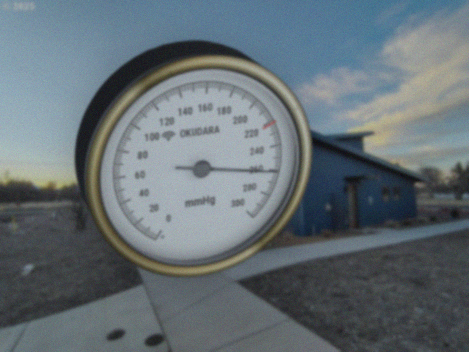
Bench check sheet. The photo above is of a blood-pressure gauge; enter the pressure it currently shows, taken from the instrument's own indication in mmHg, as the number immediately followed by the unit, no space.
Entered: 260mmHg
